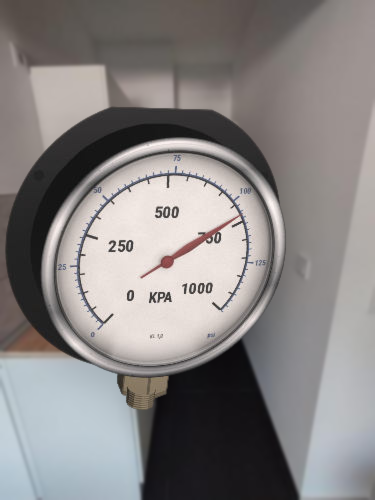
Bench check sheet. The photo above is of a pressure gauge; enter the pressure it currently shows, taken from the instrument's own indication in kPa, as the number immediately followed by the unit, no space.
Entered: 725kPa
